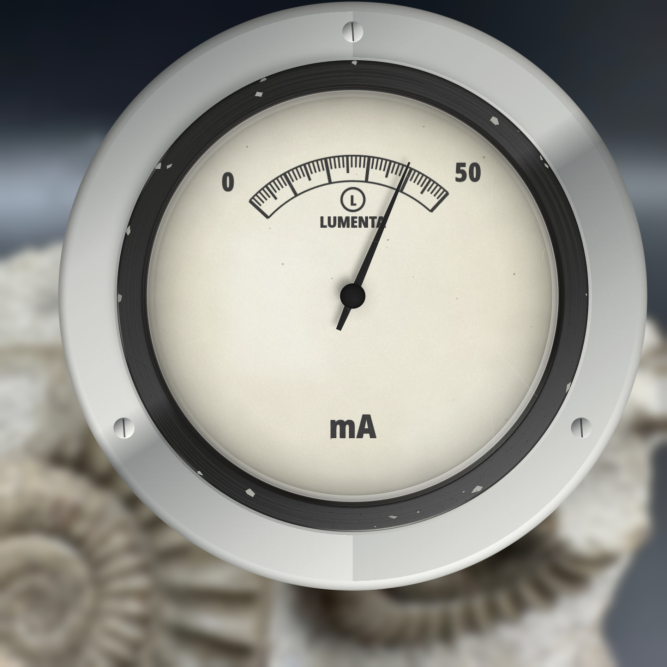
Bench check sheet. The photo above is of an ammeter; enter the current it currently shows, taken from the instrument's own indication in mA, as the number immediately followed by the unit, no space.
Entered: 39mA
